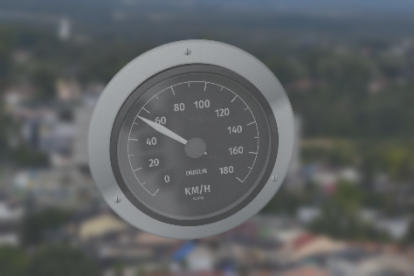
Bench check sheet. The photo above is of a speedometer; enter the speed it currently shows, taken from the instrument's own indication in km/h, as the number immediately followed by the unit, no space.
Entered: 55km/h
